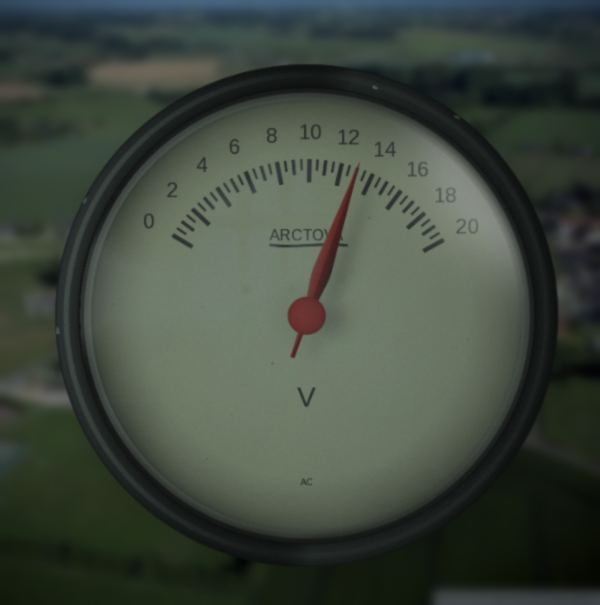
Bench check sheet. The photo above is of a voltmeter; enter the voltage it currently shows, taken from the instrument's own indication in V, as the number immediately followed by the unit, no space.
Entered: 13V
